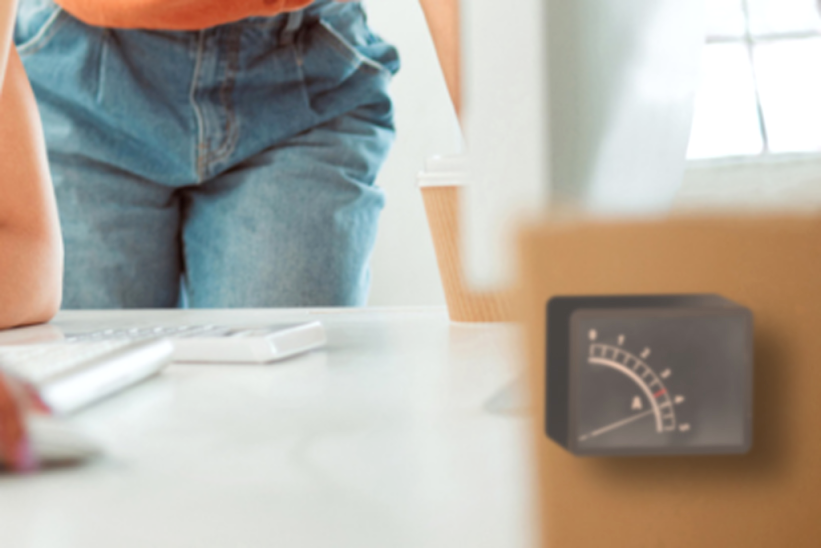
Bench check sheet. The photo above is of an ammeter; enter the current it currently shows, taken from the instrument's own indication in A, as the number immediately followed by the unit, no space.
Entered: 4A
